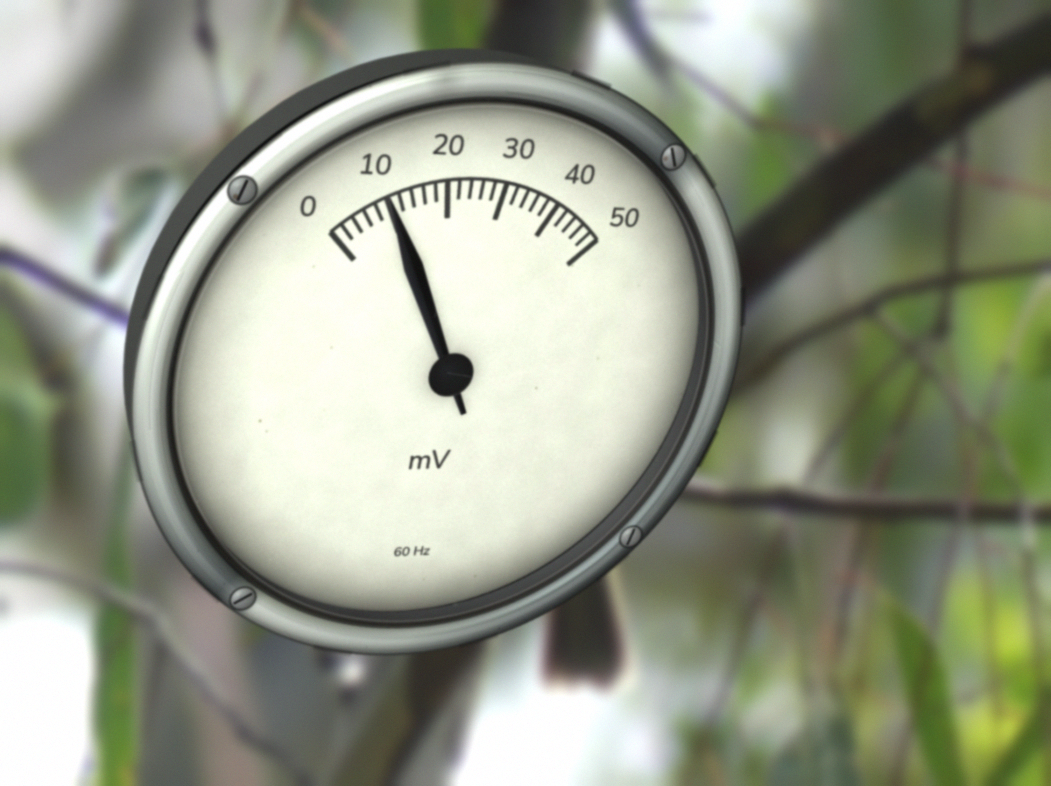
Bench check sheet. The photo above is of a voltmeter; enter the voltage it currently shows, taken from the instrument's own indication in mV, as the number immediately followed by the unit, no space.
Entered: 10mV
